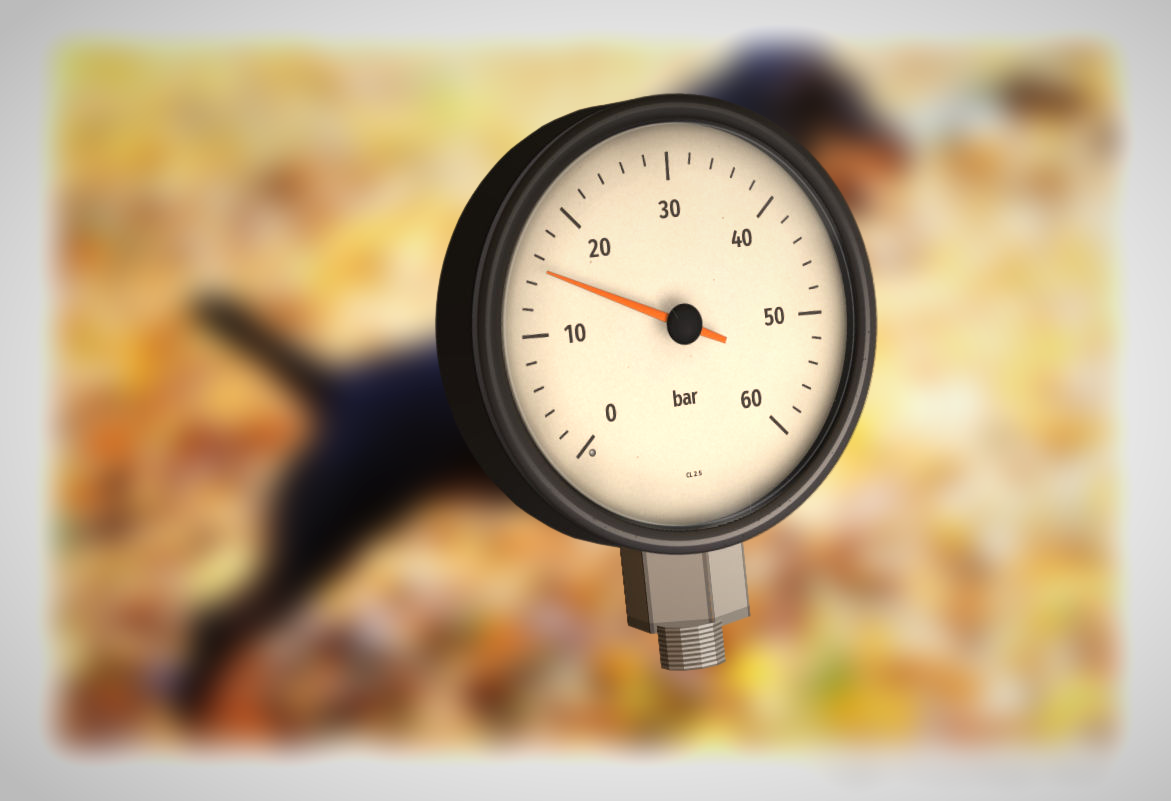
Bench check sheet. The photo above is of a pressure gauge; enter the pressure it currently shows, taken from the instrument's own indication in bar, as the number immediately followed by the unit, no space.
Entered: 15bar
